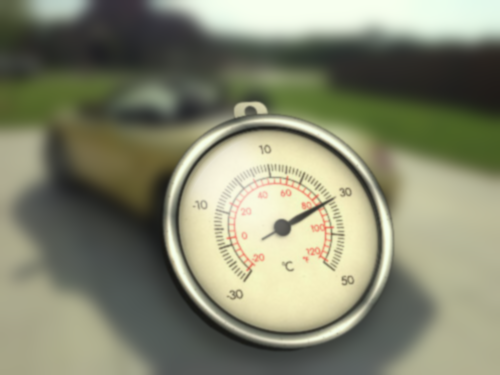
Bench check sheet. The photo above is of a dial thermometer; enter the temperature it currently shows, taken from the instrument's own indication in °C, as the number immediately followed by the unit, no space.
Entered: 30°C
